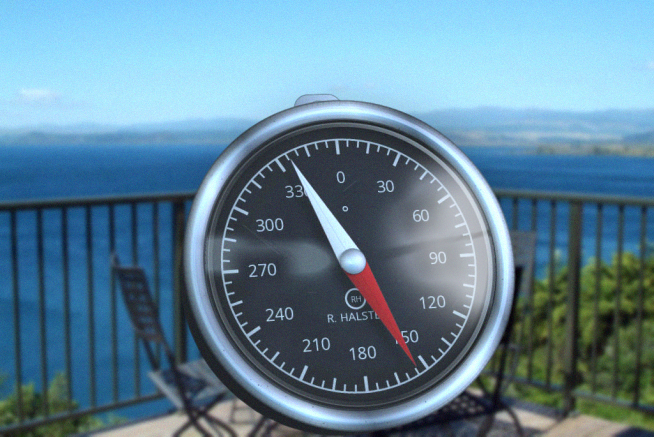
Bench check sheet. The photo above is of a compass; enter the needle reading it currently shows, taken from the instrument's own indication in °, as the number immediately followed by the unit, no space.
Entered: 155°
